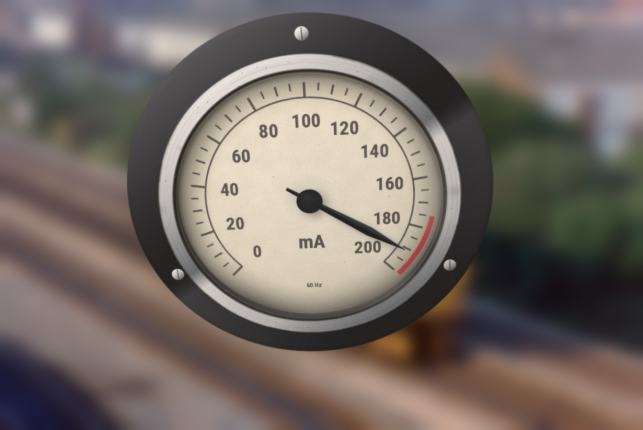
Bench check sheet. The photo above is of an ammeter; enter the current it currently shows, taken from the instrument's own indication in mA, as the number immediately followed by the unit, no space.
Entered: 190mA
